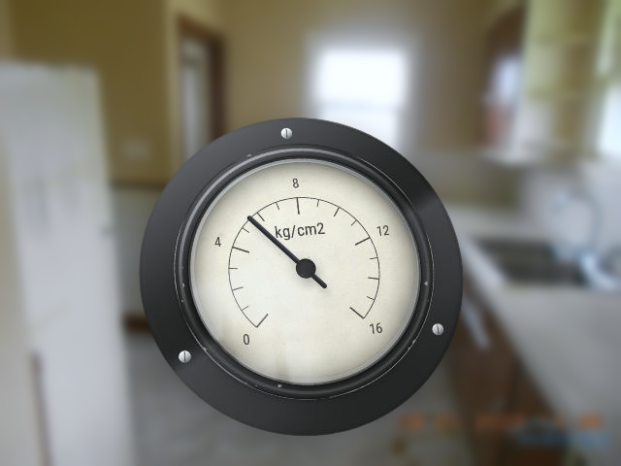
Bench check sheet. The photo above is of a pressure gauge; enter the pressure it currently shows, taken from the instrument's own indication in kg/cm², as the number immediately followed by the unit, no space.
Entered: 5.5kg/cm²
